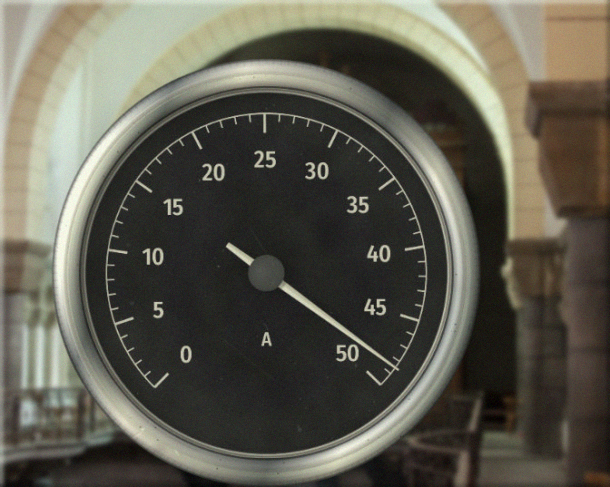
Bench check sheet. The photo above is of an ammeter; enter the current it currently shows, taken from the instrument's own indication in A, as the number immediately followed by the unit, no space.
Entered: 48.5A
